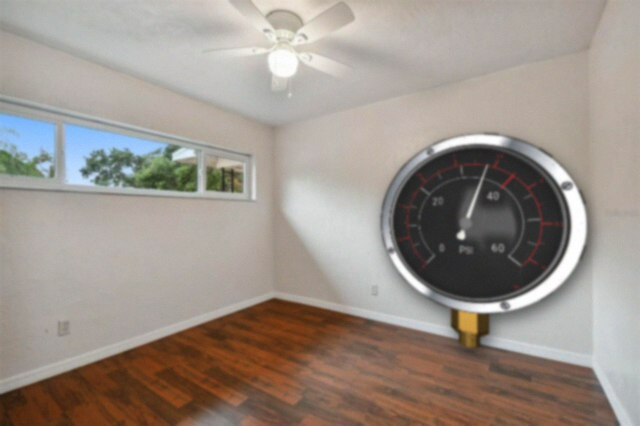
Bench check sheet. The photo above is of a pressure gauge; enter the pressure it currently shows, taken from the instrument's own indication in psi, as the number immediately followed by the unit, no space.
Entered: 35psi
